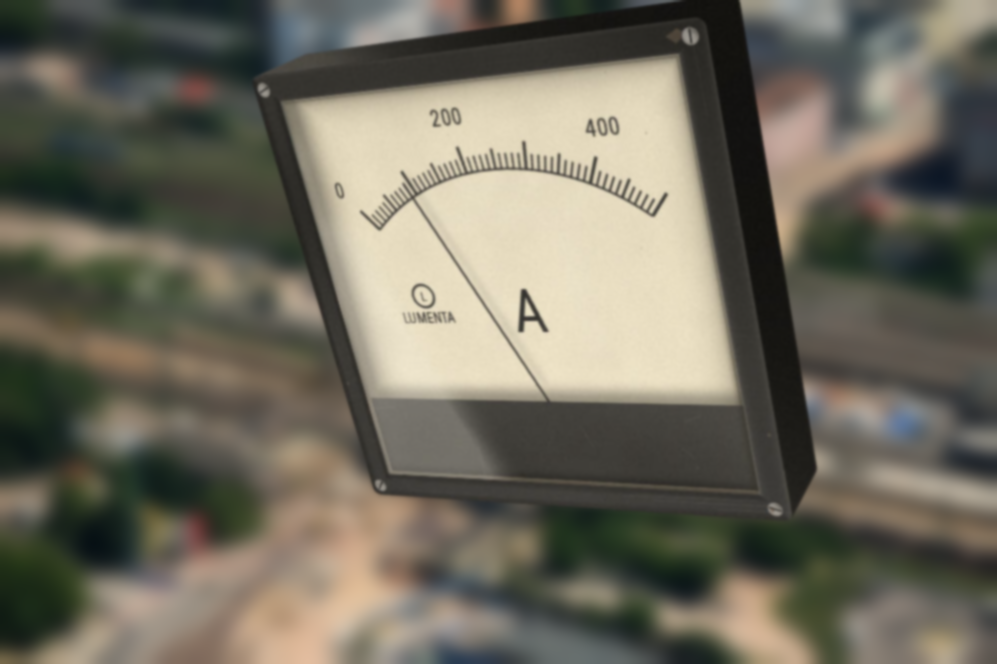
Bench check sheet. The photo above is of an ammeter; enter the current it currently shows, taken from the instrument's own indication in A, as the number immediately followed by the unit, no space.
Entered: 100A
